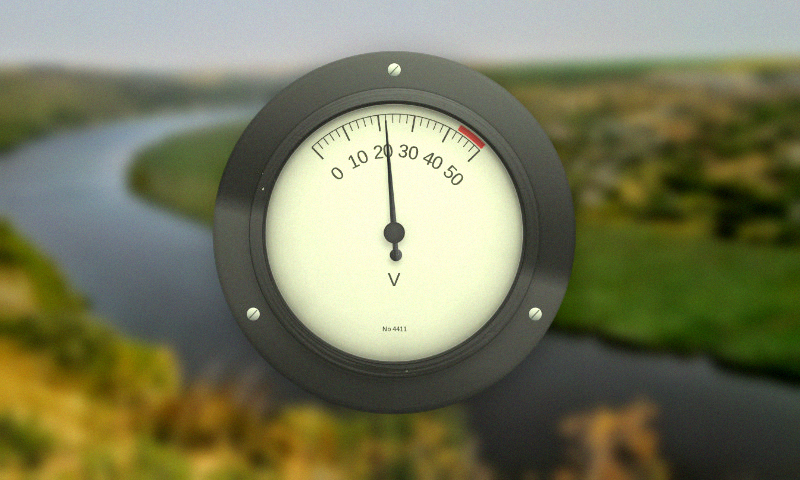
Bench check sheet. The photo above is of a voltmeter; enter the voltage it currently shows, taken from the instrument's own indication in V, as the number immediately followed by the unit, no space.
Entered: 22V
